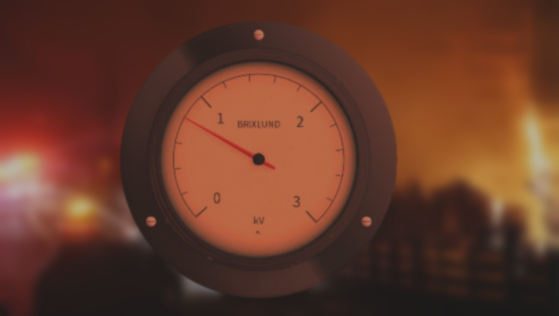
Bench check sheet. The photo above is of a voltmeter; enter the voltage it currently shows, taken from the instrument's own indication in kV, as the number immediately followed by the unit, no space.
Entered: 0.8kV
